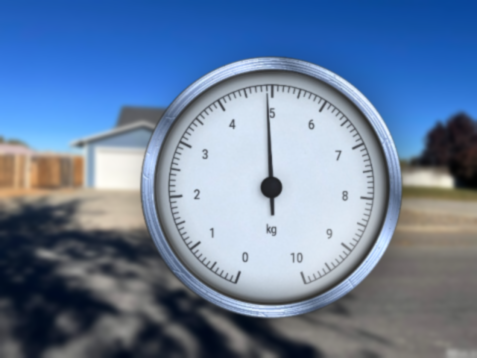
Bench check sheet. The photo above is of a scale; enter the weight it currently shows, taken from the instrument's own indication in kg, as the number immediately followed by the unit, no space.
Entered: 4.9kg
